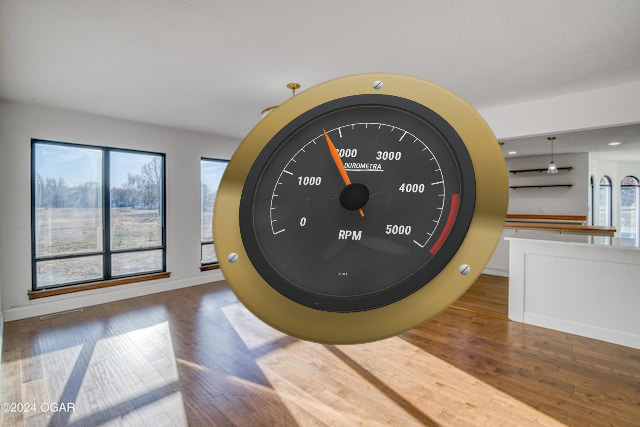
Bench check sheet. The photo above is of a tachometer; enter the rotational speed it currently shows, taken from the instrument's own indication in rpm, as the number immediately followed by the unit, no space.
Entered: 1800rpm
